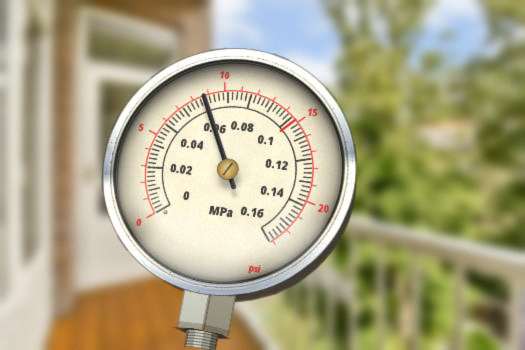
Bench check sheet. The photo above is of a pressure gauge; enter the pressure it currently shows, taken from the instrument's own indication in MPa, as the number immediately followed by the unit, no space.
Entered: 0.06MPa
